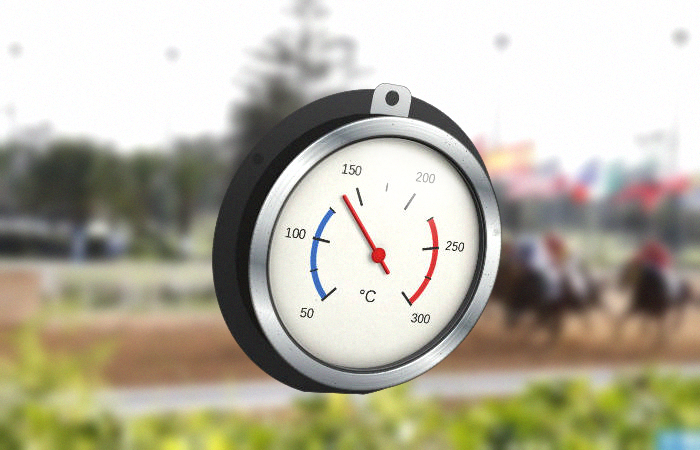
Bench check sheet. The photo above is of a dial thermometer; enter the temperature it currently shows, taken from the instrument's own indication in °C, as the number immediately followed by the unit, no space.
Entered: 137.5°C
